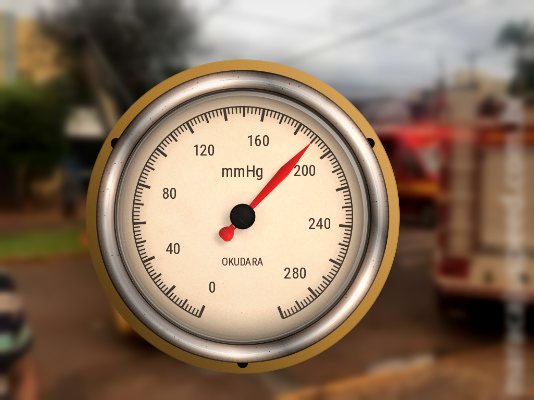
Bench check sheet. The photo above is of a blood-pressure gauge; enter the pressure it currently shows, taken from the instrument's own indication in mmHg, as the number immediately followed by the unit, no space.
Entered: 190mmHg
